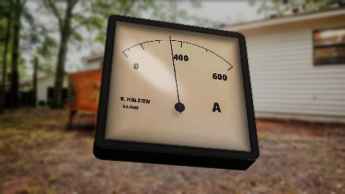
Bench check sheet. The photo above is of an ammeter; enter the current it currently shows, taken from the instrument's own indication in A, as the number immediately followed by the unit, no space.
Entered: 350A
